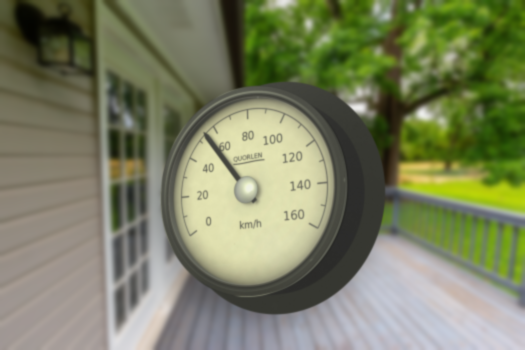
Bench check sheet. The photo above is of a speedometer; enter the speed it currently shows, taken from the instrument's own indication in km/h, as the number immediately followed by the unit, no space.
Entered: 55km/h
